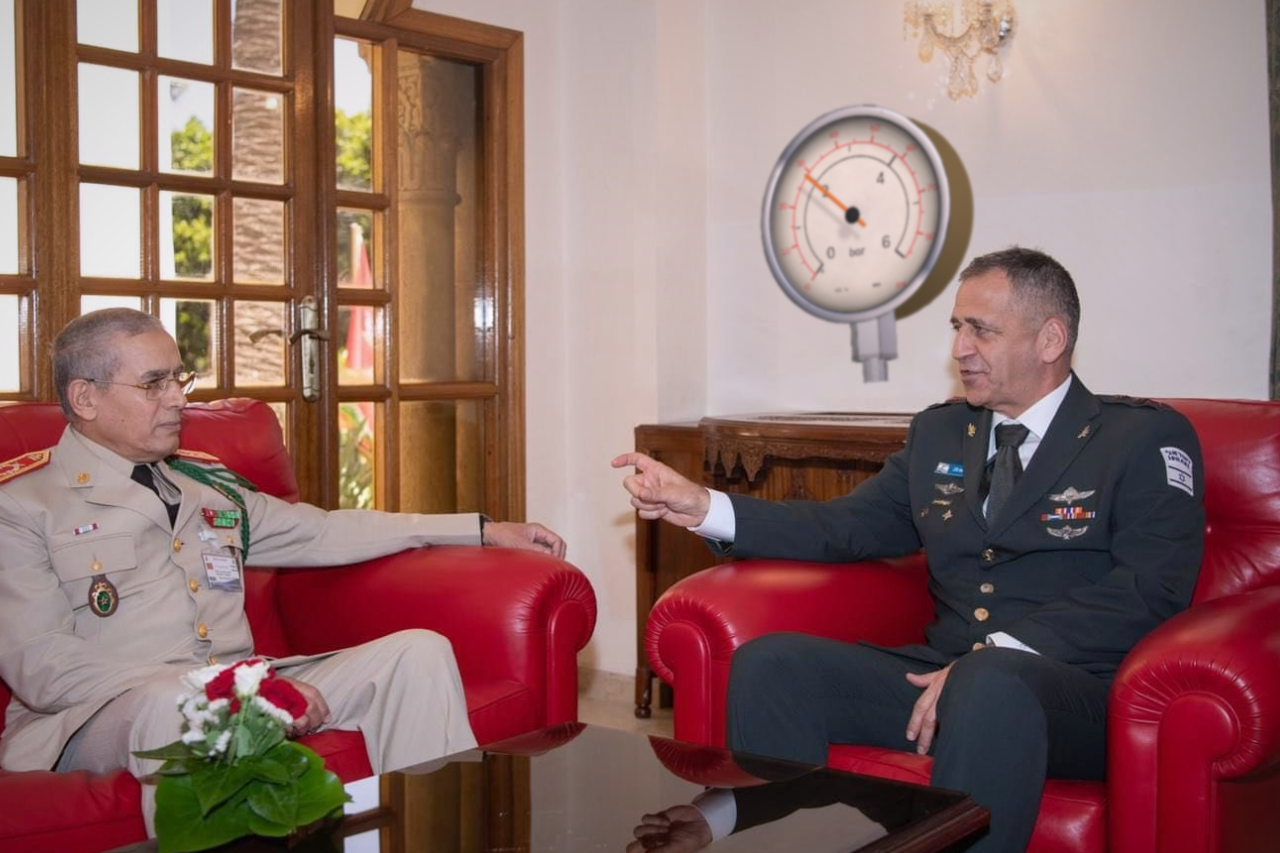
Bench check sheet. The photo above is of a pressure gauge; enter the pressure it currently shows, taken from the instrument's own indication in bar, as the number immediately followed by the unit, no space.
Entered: 2bar
